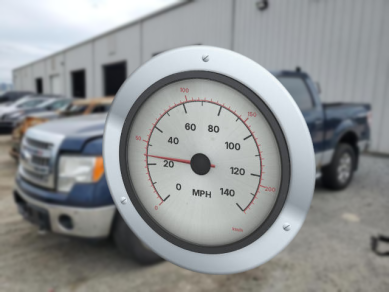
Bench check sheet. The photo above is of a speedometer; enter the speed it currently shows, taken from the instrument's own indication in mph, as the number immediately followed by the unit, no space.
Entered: 25mph
